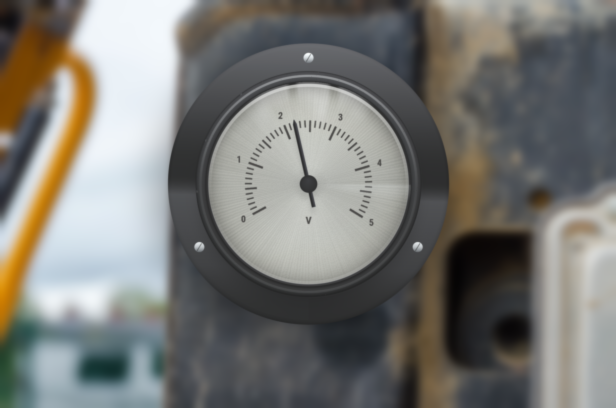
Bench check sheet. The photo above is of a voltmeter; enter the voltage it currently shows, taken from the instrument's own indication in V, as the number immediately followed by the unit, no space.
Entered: 2.2V
